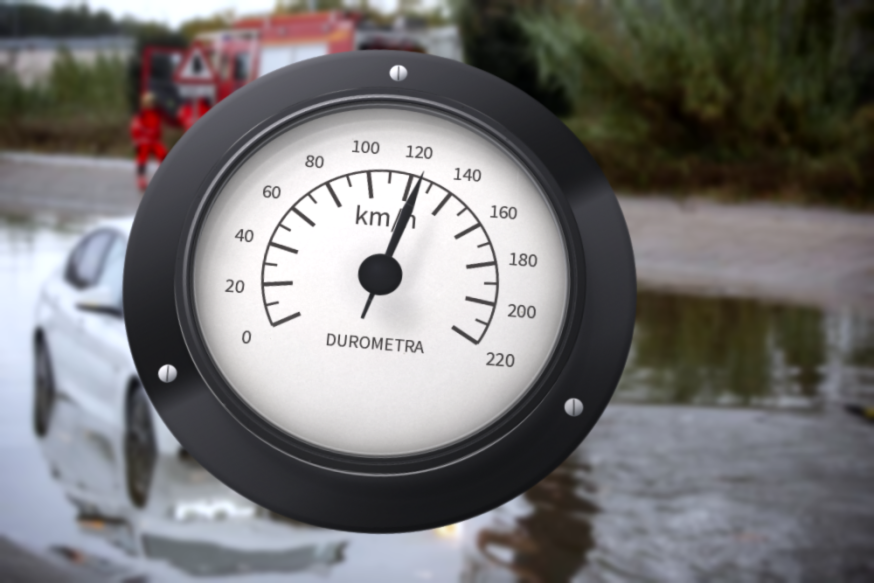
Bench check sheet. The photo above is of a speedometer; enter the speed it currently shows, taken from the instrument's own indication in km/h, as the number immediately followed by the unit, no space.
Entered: 125km/h
